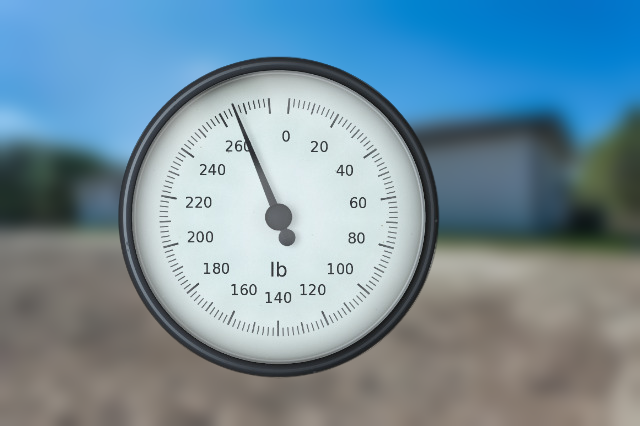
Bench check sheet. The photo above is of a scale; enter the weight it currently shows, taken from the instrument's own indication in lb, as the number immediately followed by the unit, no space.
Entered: 266lb
